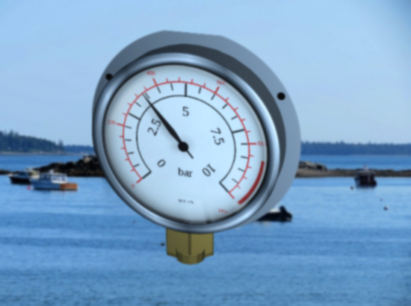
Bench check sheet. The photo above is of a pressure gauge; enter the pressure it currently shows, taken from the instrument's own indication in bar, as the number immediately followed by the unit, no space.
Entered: 3.5bar
